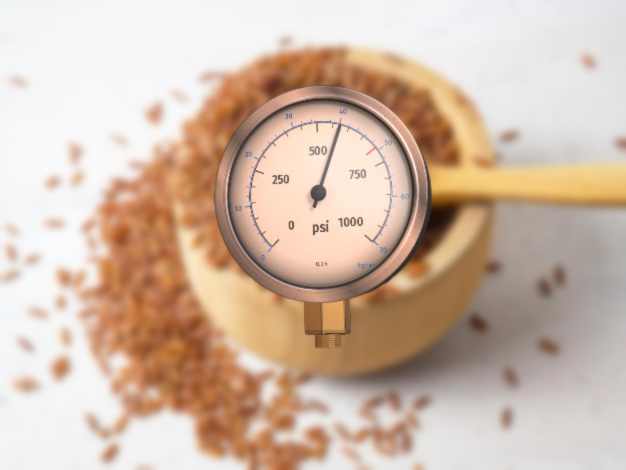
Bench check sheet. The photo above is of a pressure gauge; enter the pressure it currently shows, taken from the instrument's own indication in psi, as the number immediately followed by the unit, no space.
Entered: 575psi
